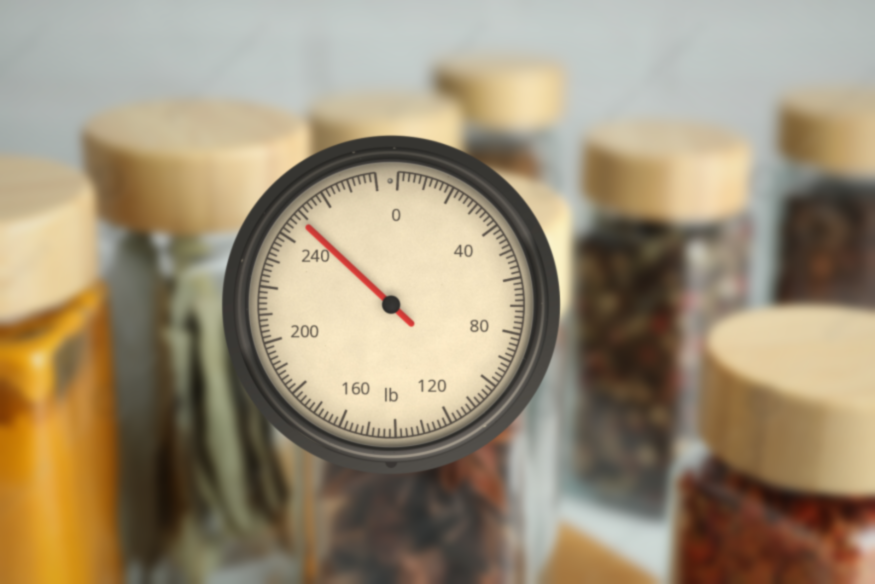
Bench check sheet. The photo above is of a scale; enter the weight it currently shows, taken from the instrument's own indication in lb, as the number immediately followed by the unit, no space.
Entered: 248lb
